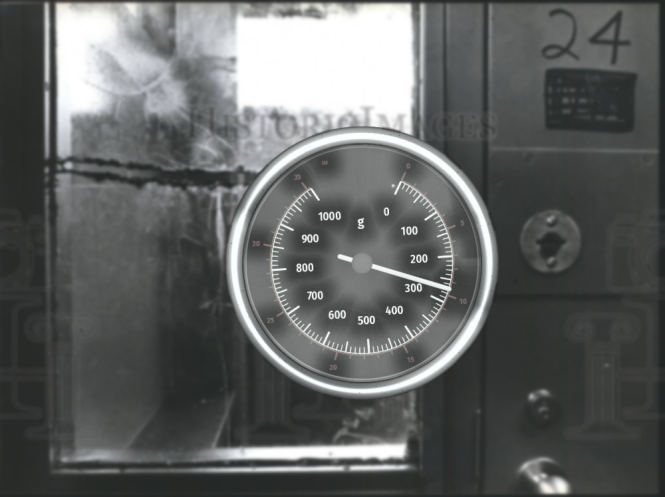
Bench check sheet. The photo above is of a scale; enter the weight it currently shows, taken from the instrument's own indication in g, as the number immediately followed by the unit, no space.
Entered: 270g
